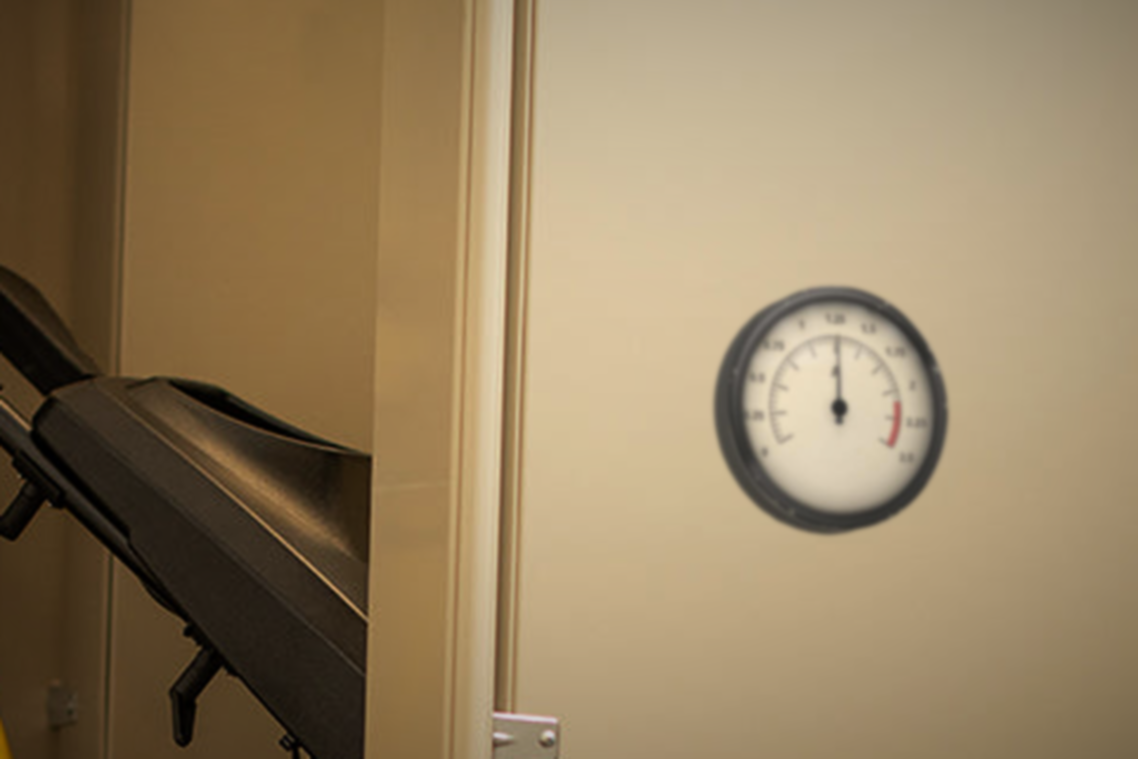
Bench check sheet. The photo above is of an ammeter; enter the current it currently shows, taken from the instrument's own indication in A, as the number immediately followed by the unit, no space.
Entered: 1.25A
